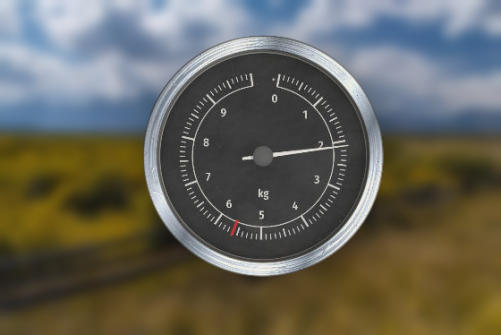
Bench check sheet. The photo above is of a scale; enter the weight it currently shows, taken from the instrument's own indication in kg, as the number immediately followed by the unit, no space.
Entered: 2.1kg
